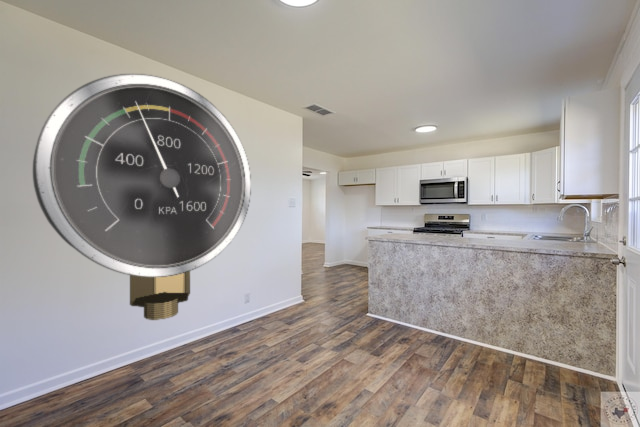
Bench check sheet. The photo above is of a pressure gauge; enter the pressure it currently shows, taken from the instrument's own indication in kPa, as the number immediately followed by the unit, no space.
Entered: 650kPa
